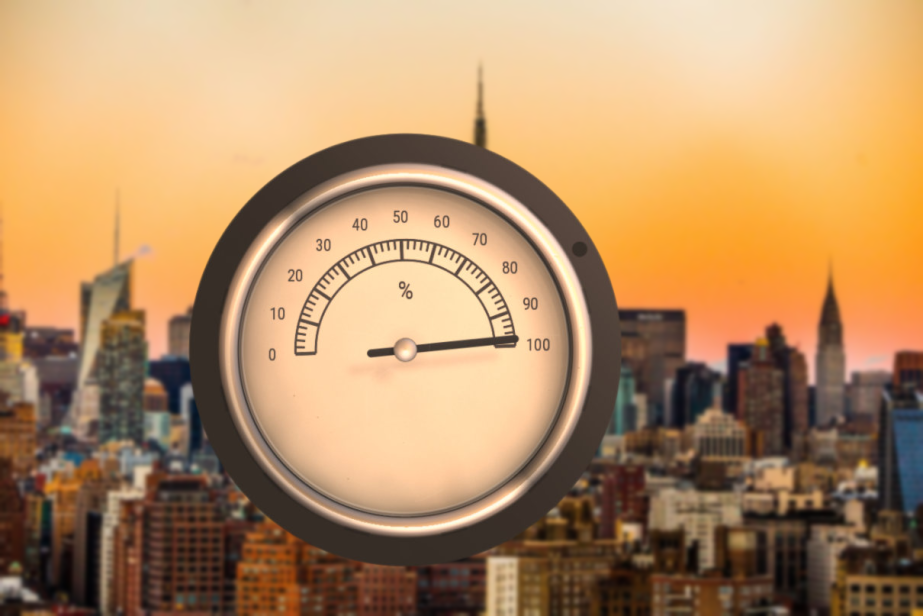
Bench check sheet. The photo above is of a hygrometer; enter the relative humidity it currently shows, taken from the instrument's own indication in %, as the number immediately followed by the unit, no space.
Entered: 98%
